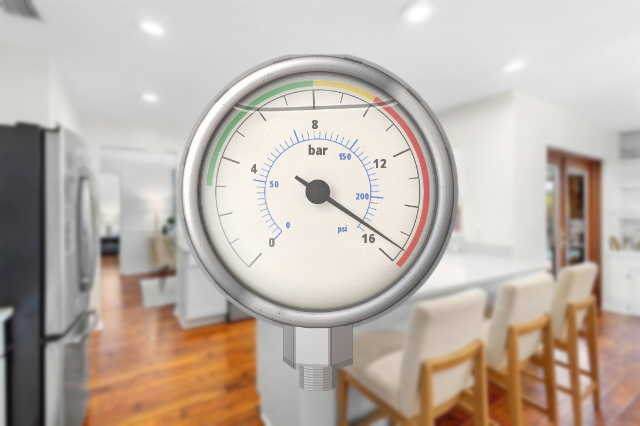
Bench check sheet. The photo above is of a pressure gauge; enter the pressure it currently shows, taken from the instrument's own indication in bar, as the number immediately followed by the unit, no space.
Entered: 15.5bar
